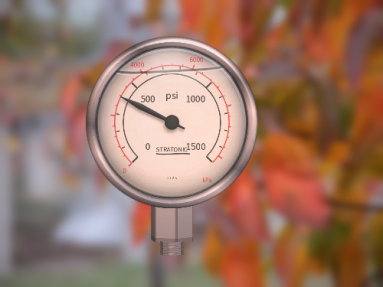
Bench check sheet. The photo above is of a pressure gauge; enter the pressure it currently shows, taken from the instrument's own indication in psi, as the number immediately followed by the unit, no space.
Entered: 400psi
